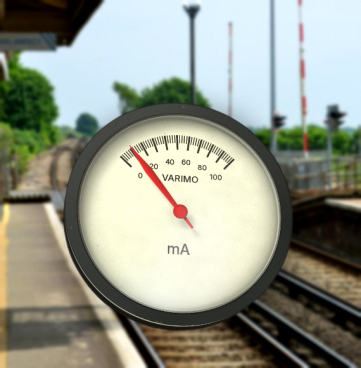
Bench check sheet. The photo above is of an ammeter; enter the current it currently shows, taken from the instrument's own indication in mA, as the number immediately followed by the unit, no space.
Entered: 10mA
